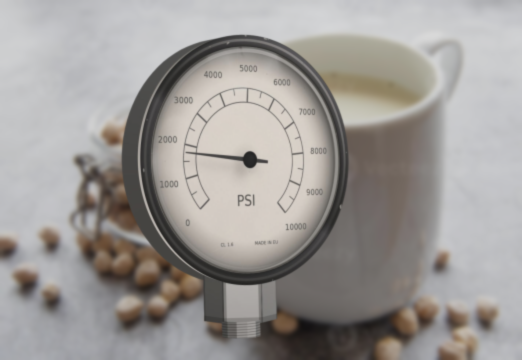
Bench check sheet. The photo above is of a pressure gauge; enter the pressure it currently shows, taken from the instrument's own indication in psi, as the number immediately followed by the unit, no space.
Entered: 1750psi
